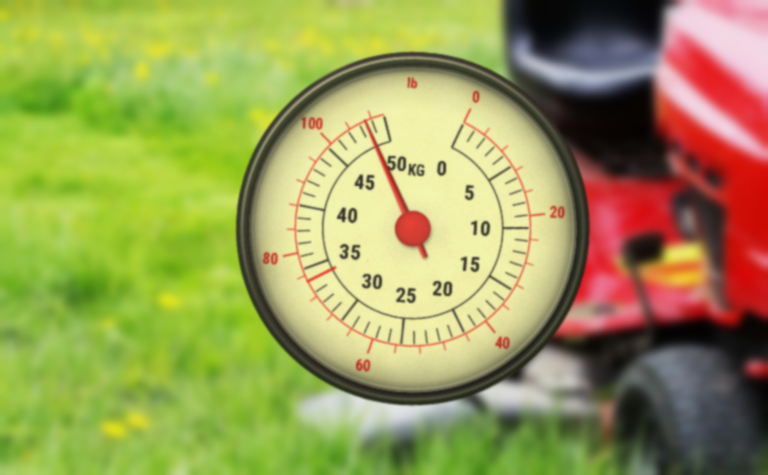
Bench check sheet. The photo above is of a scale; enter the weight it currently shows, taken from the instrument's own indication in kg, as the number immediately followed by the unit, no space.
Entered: 48.5kg
